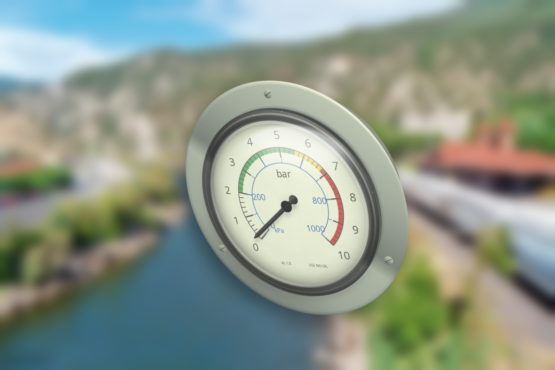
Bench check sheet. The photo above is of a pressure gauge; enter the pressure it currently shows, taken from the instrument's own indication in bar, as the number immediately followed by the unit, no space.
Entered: 0.2bar
